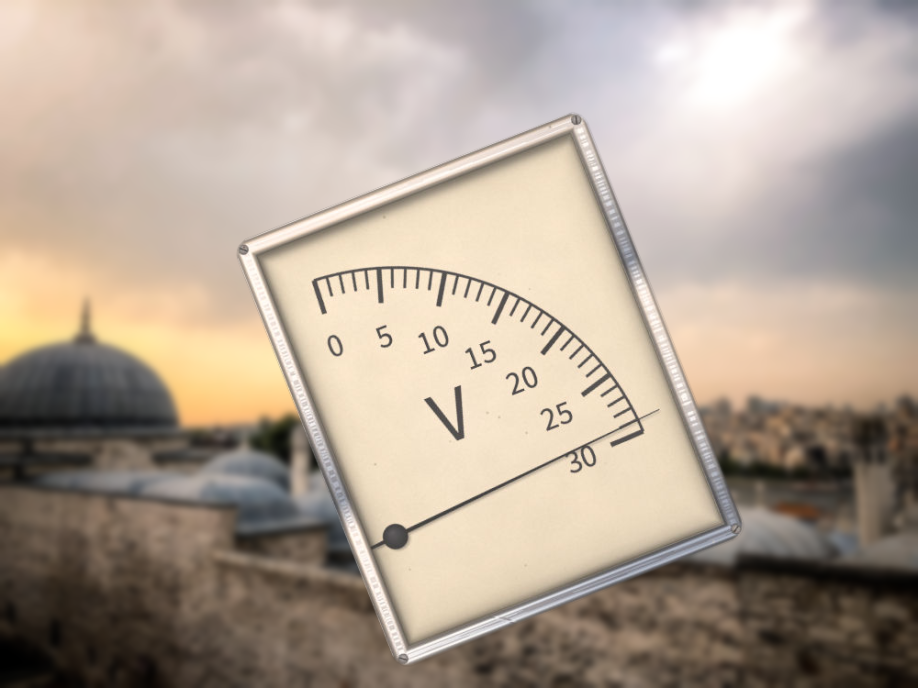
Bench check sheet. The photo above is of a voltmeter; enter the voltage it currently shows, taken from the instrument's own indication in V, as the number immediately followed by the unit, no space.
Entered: 29V
